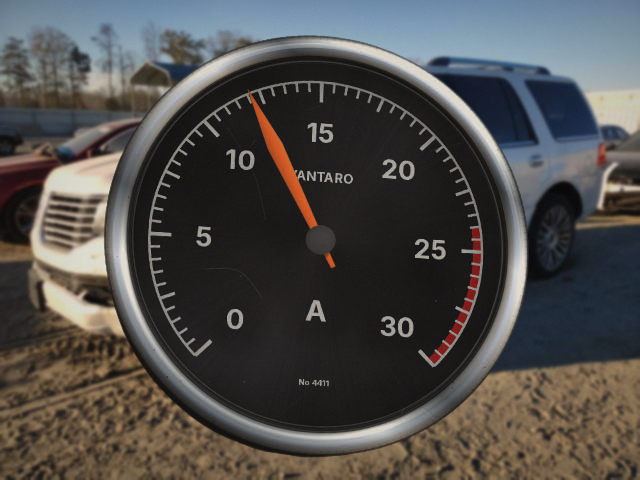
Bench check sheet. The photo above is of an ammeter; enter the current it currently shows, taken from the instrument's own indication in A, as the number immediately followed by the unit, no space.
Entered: 12A
